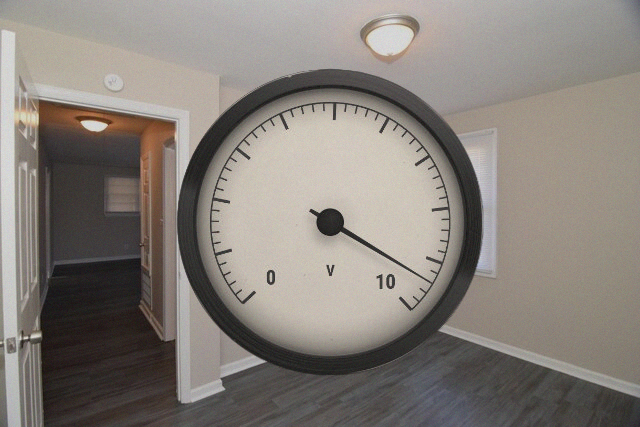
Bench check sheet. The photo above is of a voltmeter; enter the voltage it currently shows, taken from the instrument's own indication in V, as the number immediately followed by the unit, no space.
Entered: 9.4V
